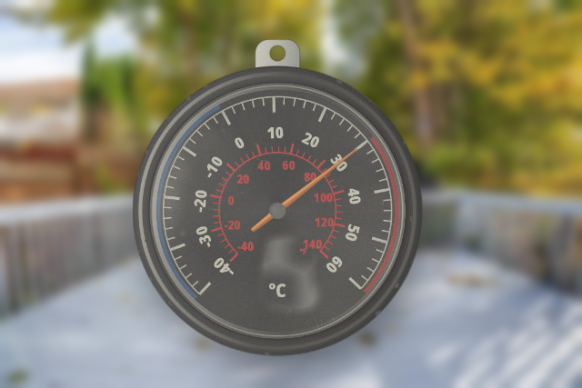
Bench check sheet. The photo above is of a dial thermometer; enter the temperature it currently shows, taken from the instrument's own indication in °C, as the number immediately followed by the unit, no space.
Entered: 30°C
